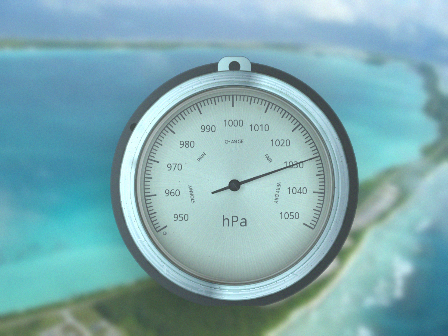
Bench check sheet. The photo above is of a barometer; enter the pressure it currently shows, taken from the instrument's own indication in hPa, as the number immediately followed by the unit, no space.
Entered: 1030hPa
